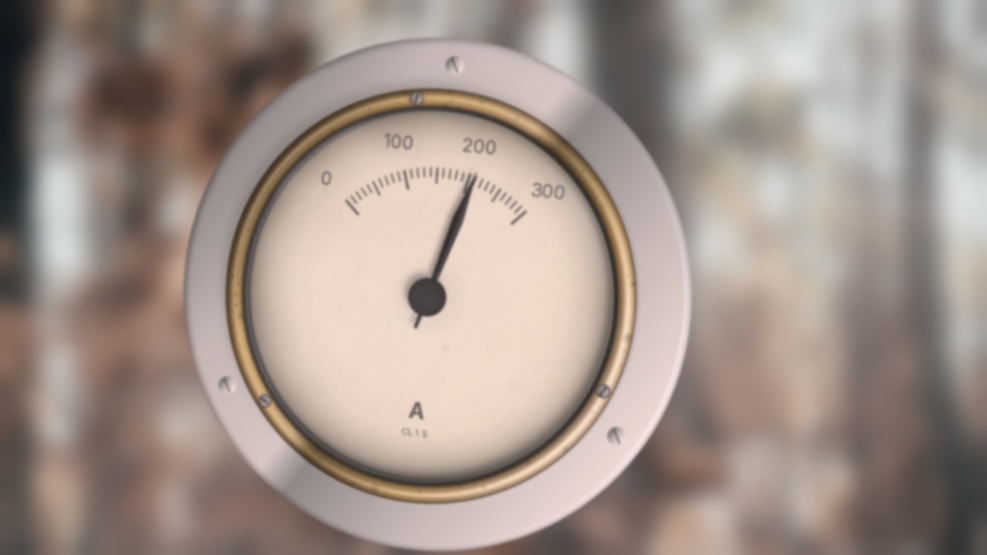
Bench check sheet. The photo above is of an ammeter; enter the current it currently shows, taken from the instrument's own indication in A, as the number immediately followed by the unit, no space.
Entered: 210A
